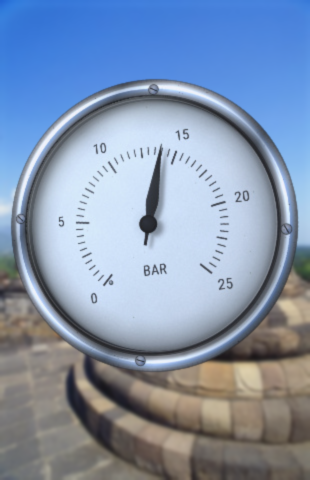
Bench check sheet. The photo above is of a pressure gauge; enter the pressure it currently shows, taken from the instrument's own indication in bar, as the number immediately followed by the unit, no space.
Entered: 14bar
